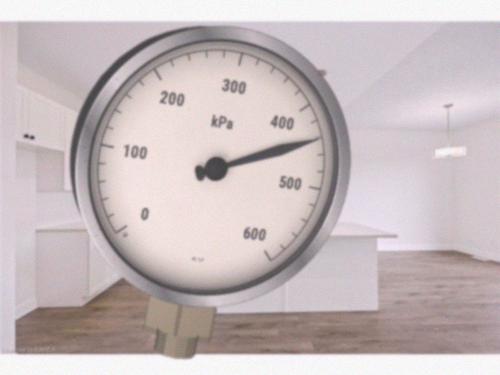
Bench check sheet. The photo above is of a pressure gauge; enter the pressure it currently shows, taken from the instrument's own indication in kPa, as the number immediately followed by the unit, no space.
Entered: 440kPa
